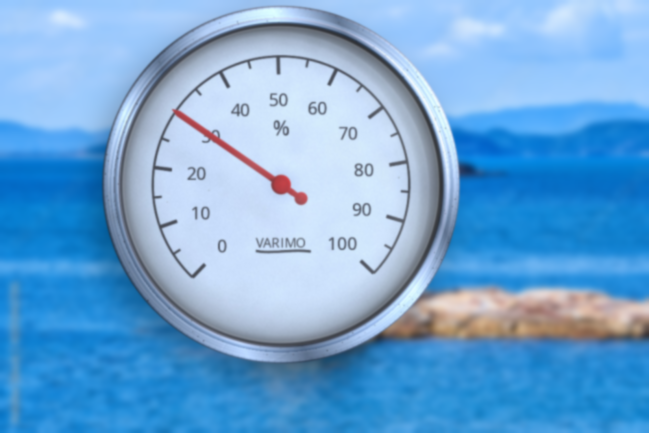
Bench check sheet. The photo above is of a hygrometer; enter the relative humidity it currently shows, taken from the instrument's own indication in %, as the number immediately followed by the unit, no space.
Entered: 30%
